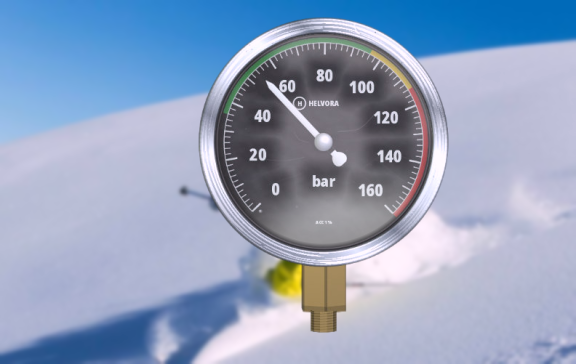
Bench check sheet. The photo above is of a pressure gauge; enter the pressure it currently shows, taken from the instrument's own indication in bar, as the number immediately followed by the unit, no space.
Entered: 54bar
